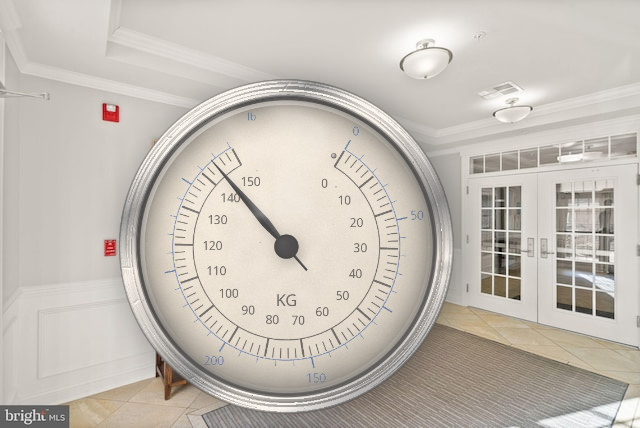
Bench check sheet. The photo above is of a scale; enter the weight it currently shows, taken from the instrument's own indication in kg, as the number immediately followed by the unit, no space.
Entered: 144kg
